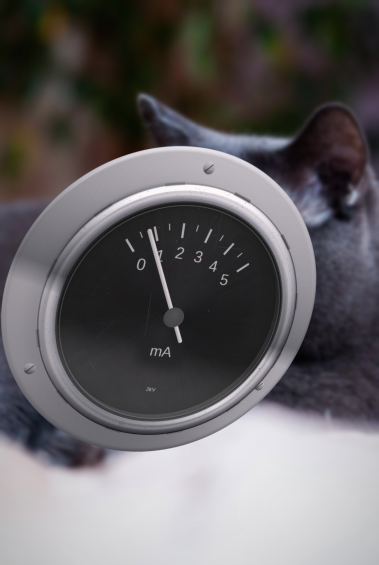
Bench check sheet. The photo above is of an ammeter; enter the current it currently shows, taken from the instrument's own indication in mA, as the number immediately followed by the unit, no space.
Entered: 0.75mA
